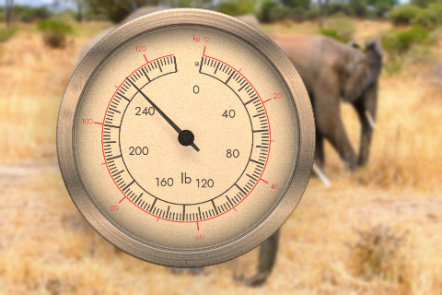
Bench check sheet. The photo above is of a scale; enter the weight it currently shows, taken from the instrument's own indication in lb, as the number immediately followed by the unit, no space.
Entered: 250lb
